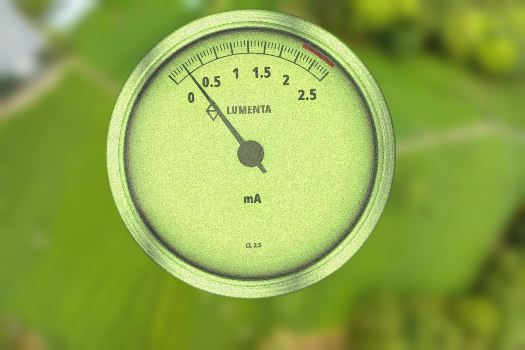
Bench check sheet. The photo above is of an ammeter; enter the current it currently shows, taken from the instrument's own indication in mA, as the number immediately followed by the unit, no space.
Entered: 0.25mA
